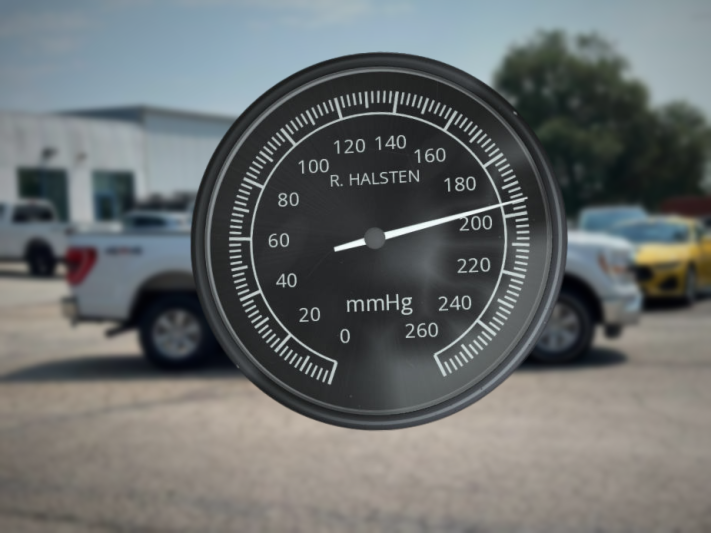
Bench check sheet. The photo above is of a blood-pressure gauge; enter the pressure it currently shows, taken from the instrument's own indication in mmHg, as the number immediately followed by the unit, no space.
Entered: 196mmHg
